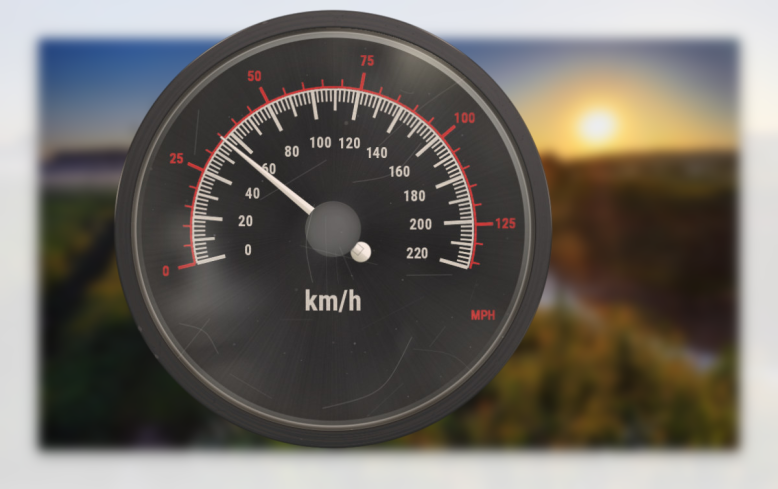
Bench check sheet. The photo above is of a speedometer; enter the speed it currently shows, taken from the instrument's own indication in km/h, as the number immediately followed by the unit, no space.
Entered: 56km/h
